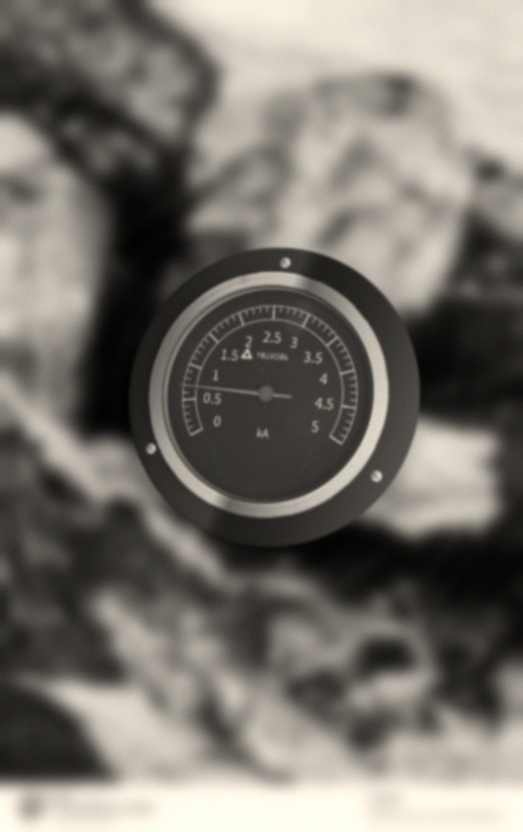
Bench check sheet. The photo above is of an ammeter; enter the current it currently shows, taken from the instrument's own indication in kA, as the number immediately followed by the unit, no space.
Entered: 0.7kA
